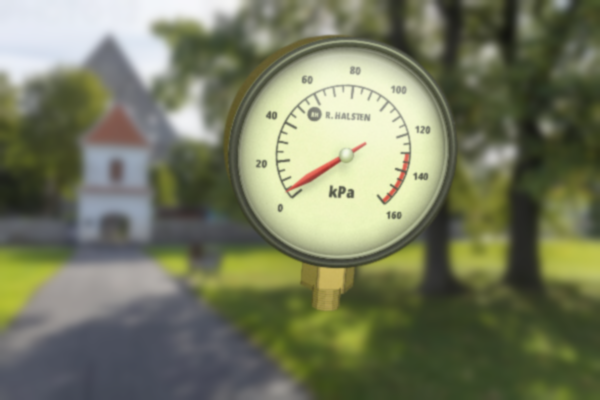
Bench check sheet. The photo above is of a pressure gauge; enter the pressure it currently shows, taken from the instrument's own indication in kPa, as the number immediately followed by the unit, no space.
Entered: 5kPa
